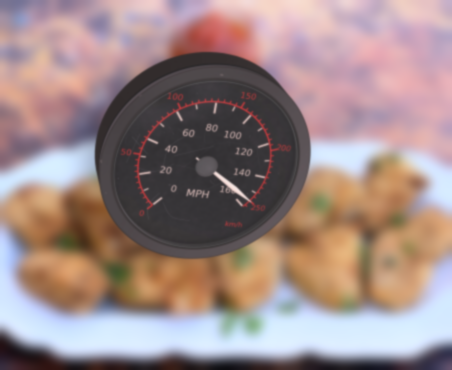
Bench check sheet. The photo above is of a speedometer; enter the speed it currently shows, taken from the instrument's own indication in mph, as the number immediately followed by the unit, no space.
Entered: 155mph
